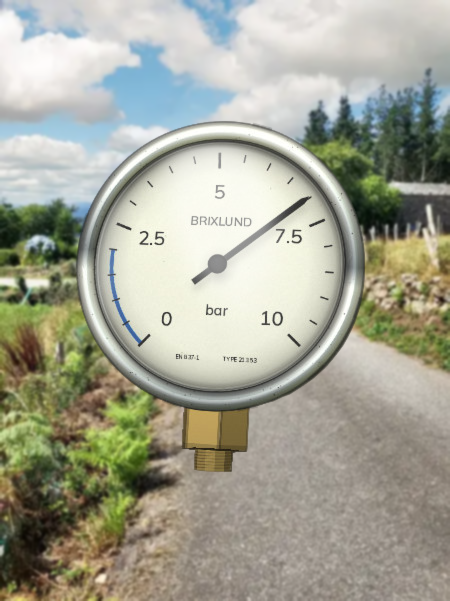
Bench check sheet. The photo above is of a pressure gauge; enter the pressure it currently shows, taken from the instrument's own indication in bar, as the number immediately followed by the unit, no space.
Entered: 7bar
